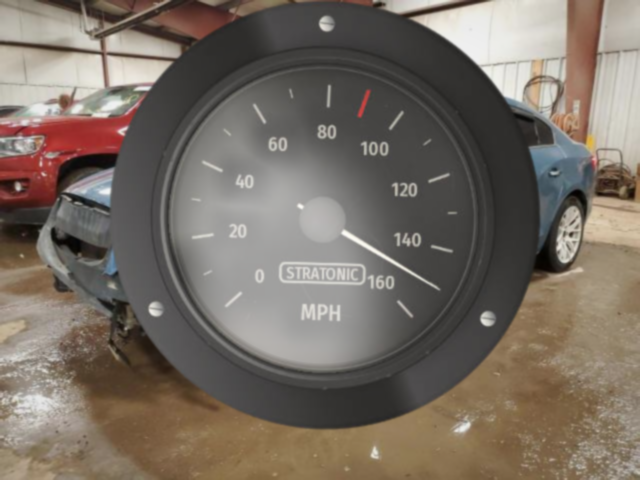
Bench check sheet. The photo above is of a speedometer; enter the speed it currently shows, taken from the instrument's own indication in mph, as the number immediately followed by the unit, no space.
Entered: 150mph
